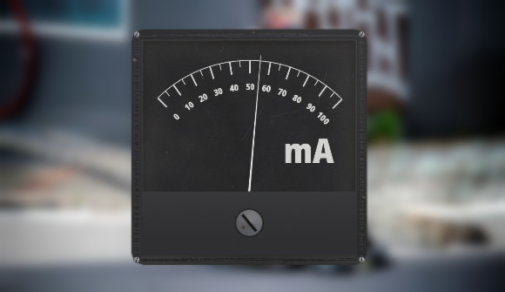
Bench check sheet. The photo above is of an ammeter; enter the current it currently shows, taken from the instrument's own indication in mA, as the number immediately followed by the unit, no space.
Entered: 55mA
